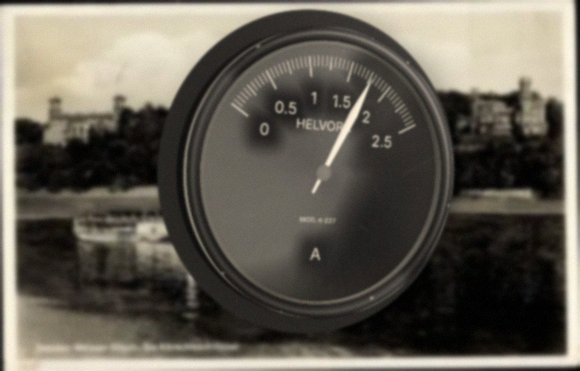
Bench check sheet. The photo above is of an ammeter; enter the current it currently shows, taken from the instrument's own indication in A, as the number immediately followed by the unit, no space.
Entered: 1.75A
